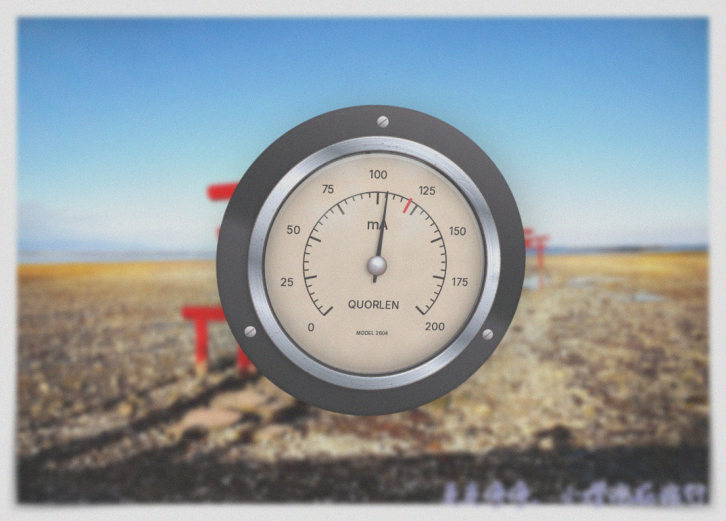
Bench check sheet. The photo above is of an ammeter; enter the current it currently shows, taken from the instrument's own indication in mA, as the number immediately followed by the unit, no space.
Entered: 105mA
